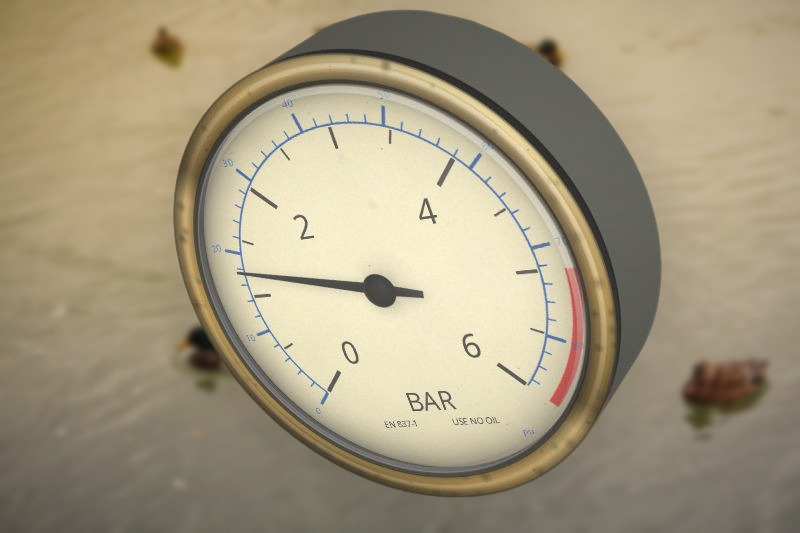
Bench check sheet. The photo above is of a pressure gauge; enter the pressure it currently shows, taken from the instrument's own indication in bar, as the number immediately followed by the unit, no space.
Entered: 1.25bar
